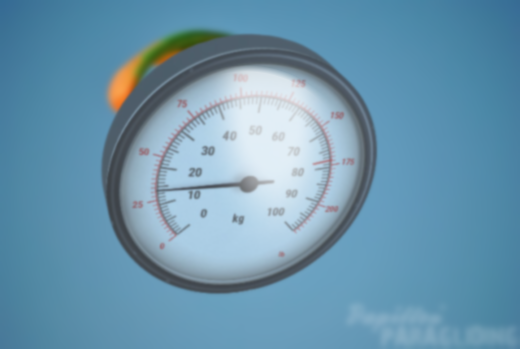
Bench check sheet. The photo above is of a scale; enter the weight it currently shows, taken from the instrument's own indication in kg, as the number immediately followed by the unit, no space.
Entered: 15kg
